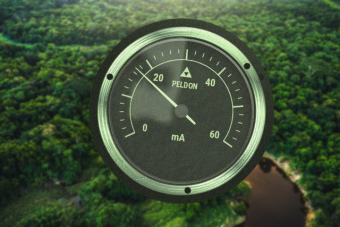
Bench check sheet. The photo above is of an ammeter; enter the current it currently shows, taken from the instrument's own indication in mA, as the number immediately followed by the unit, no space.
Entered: 17mA
